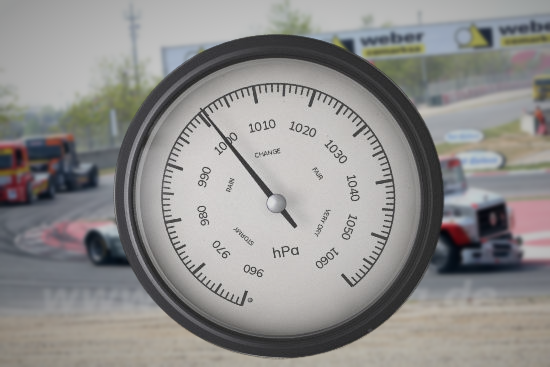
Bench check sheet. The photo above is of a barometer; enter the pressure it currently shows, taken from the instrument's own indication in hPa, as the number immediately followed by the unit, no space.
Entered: 1001hPa
